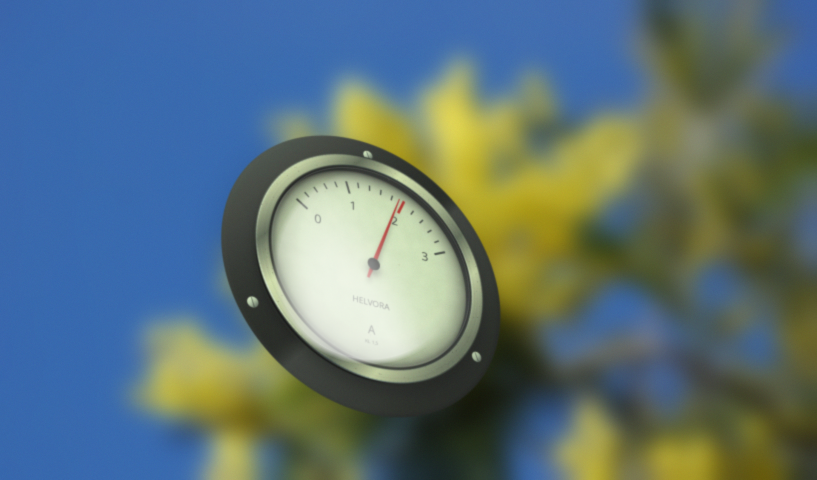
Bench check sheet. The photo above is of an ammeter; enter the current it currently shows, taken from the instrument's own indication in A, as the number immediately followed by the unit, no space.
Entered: 1.9A
